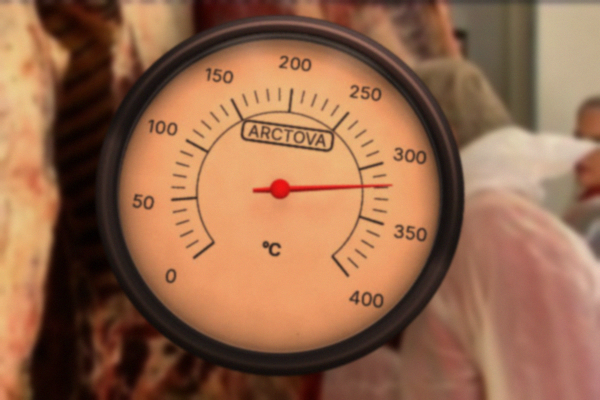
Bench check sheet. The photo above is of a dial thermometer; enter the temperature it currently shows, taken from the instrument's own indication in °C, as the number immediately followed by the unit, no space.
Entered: 320°C
